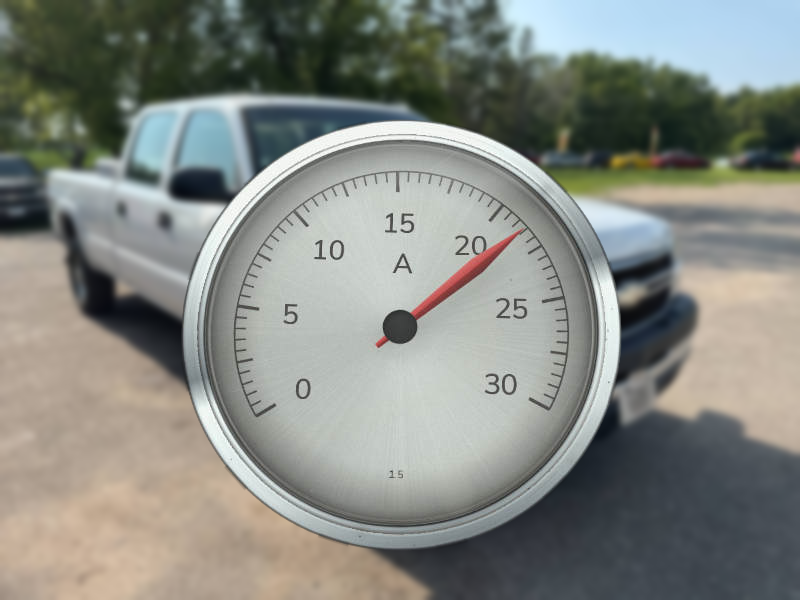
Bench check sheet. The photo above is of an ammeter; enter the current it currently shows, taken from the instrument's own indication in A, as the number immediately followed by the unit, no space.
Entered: 21.5A
